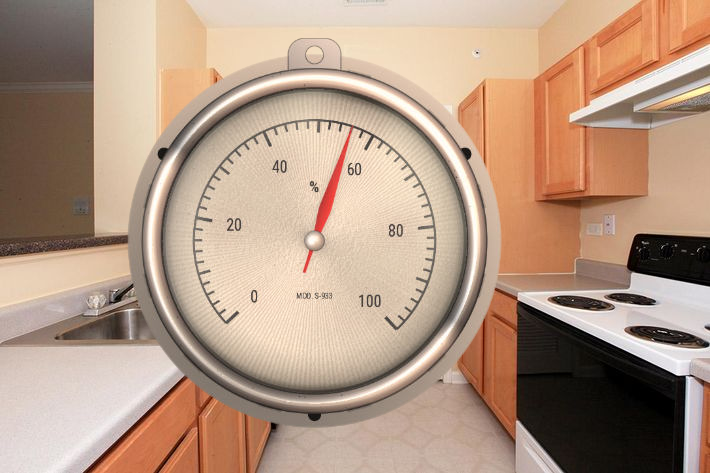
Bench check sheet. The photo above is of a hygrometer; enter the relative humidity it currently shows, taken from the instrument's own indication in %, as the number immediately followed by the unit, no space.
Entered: 56%
